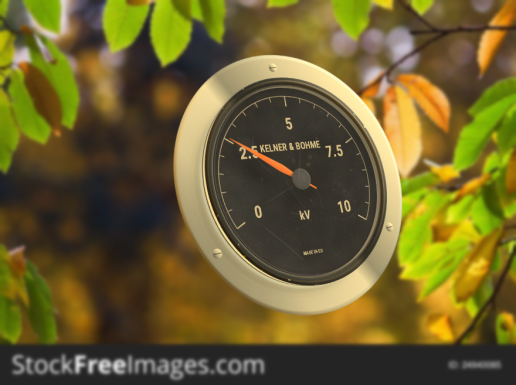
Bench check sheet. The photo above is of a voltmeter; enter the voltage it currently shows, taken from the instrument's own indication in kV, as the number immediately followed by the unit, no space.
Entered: 2.5kV
